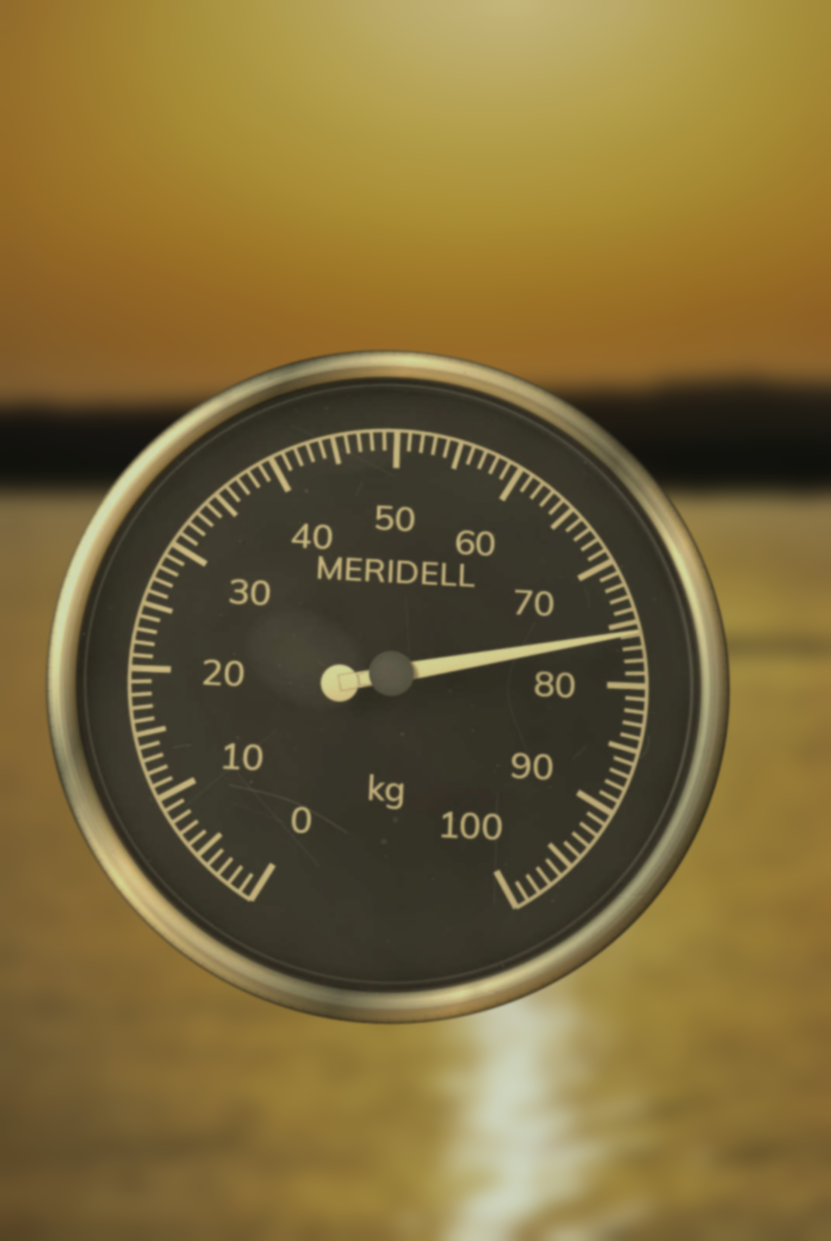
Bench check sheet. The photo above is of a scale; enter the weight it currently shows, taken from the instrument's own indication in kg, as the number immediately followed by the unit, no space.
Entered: 76kg
